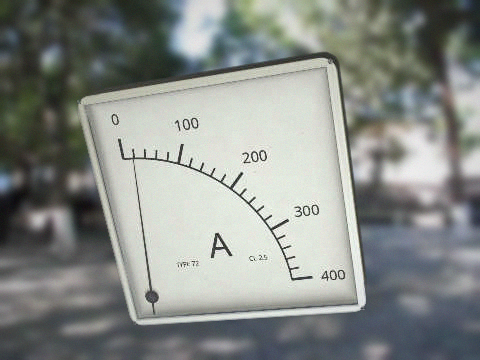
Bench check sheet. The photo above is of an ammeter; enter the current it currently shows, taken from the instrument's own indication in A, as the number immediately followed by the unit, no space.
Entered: 20A
